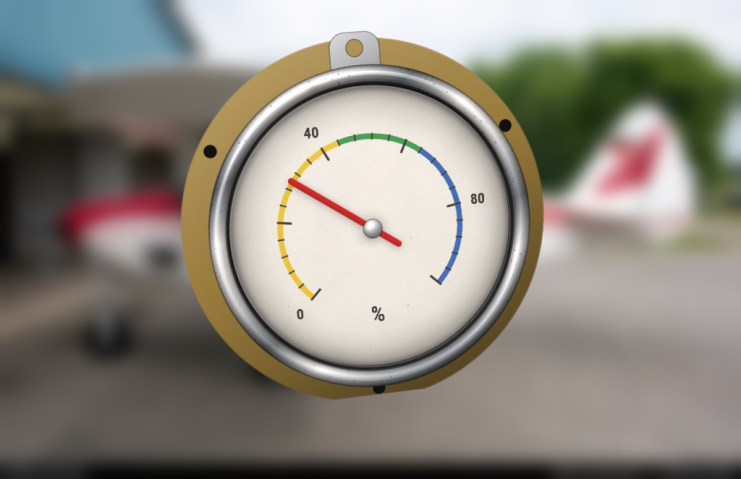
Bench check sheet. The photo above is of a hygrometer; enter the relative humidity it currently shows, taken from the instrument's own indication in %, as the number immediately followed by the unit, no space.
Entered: 30%
